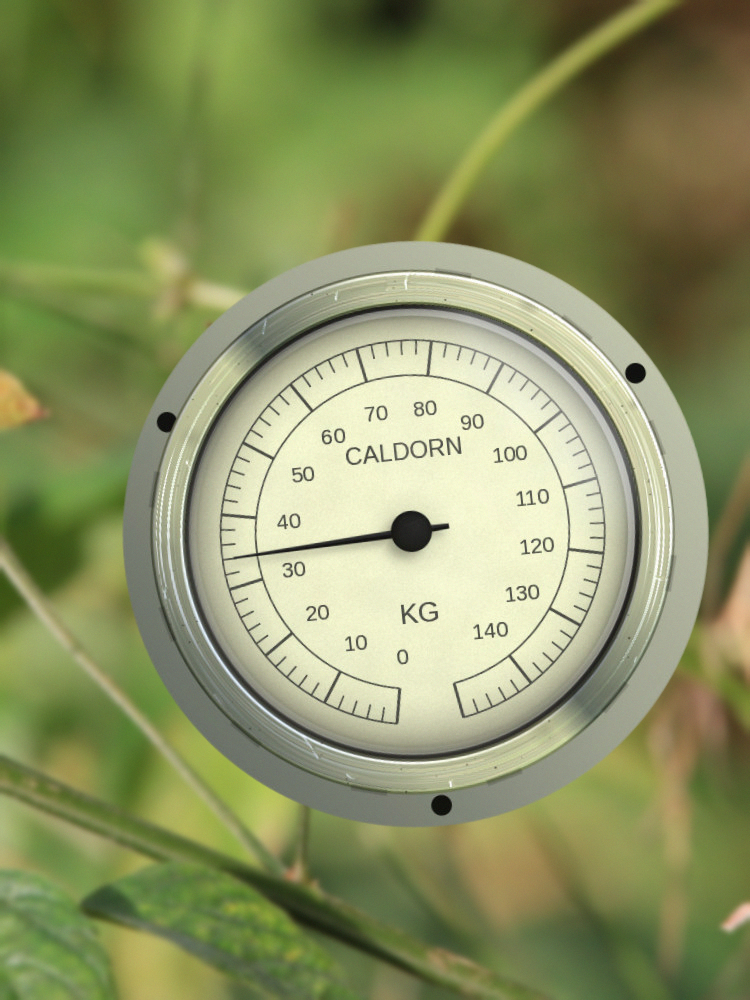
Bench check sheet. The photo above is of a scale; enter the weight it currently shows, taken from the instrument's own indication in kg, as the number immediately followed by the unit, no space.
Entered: 34kg
